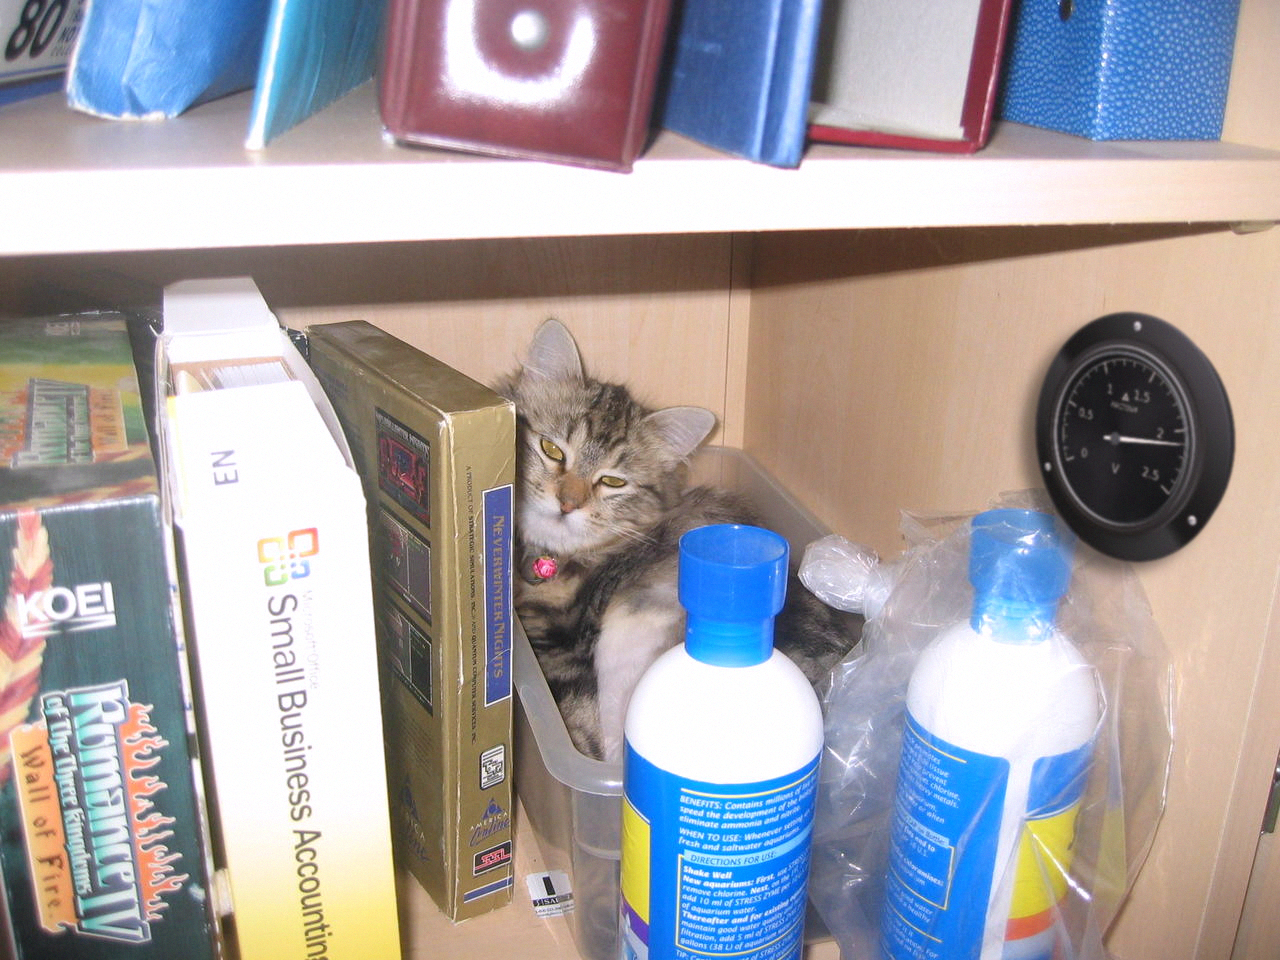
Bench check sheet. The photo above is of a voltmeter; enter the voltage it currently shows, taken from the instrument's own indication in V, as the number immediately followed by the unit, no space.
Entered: 2.1V
